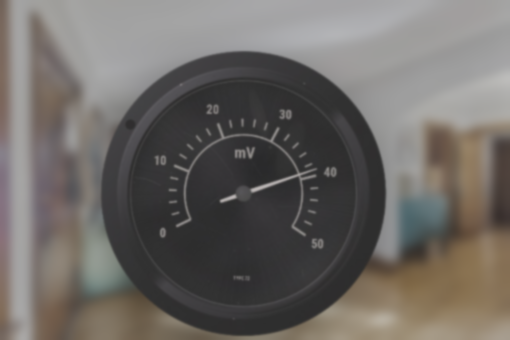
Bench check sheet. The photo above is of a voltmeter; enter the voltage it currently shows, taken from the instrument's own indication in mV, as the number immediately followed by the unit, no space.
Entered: 39mV
